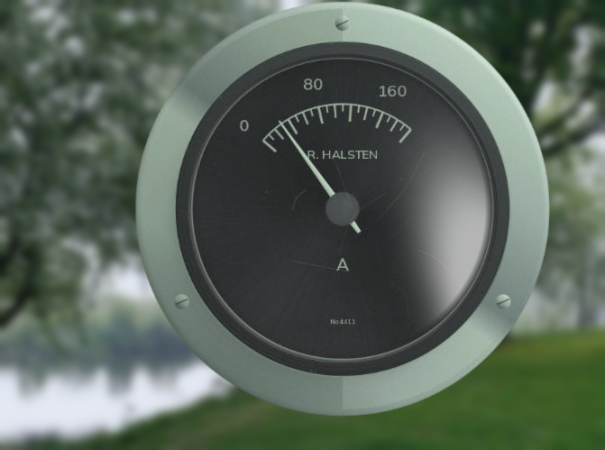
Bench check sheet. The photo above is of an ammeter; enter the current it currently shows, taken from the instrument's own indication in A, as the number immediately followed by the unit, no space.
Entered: 30A
